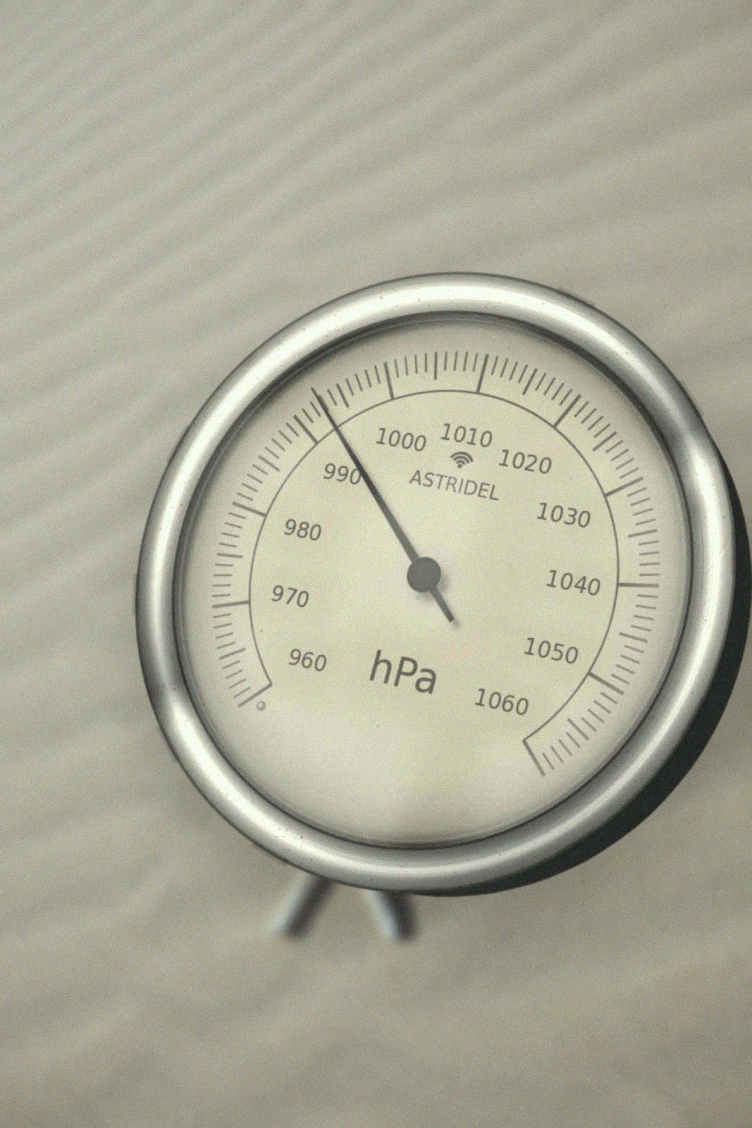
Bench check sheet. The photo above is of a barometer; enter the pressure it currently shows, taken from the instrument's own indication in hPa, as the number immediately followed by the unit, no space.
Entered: 993hPa
